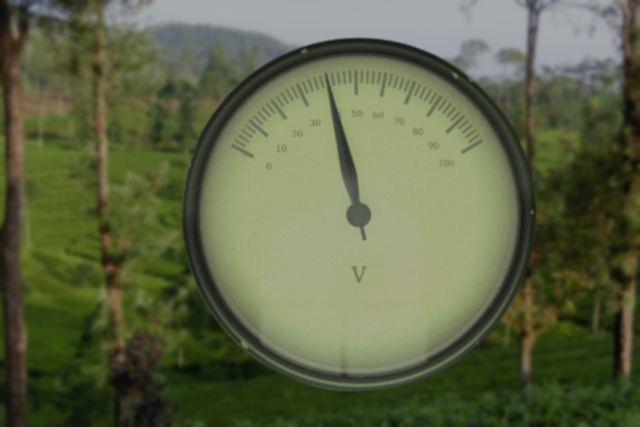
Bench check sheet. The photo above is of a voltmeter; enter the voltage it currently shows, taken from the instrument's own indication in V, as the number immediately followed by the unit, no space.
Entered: 40V
